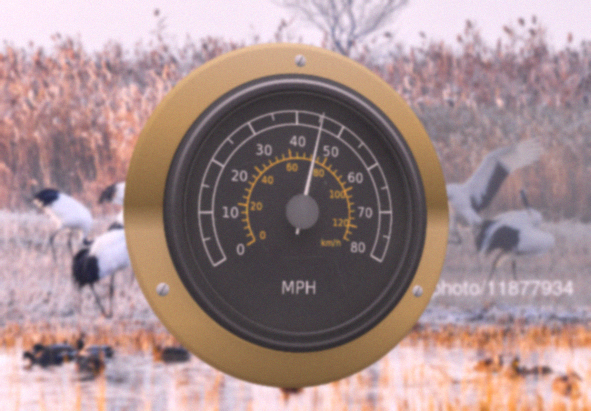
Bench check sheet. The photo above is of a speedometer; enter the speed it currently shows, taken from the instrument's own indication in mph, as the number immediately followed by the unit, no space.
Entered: 45mph
